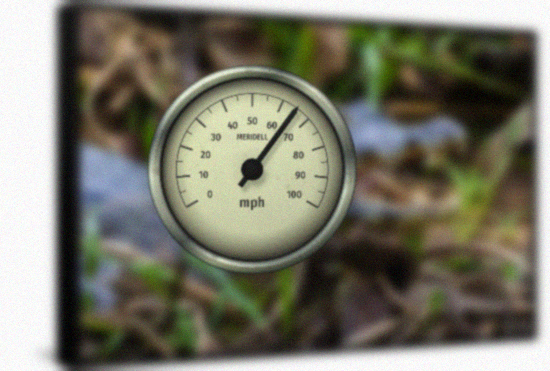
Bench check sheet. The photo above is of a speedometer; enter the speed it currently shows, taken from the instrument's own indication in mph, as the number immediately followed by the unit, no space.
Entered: 65mph
